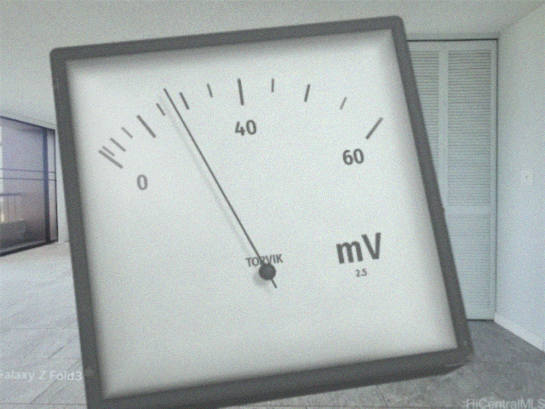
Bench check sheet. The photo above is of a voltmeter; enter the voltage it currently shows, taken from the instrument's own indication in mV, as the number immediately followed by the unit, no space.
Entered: 27.5mV
